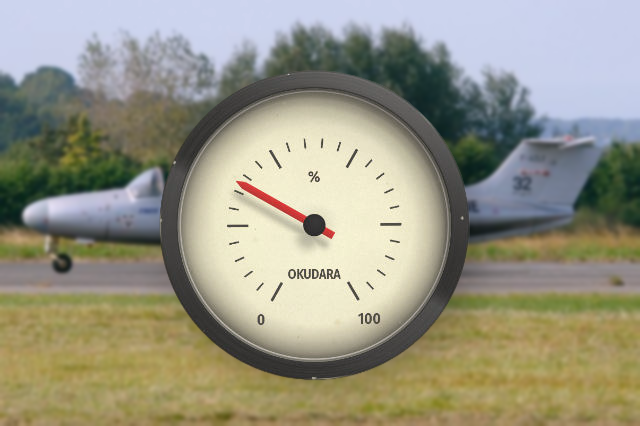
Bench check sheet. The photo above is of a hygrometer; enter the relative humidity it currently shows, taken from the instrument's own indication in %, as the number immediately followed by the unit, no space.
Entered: 30%
